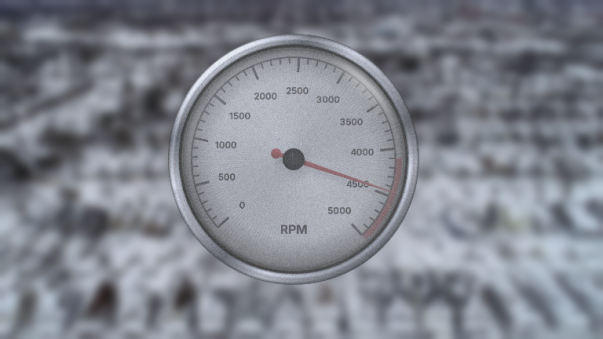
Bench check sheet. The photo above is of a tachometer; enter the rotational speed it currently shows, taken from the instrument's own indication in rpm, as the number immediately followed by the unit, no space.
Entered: 4450rpm
